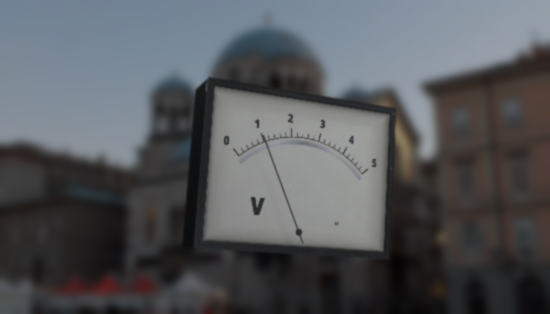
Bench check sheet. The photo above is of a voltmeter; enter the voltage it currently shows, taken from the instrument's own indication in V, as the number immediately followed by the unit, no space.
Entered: 1V
